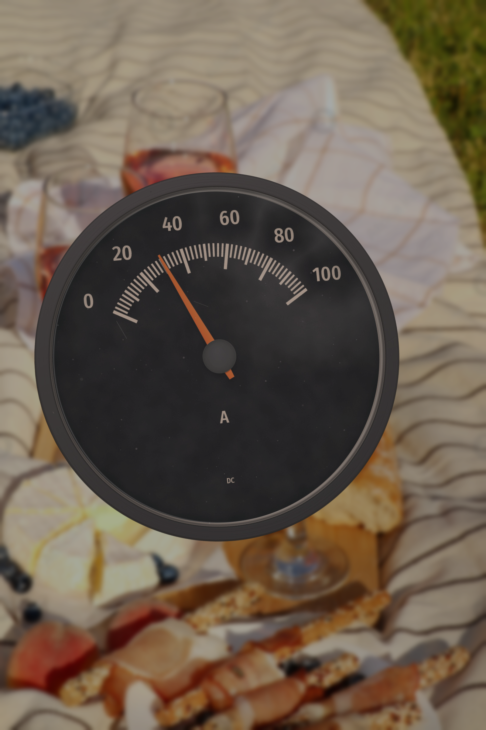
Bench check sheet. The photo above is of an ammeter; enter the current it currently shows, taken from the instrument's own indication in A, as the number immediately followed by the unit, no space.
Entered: 30A
